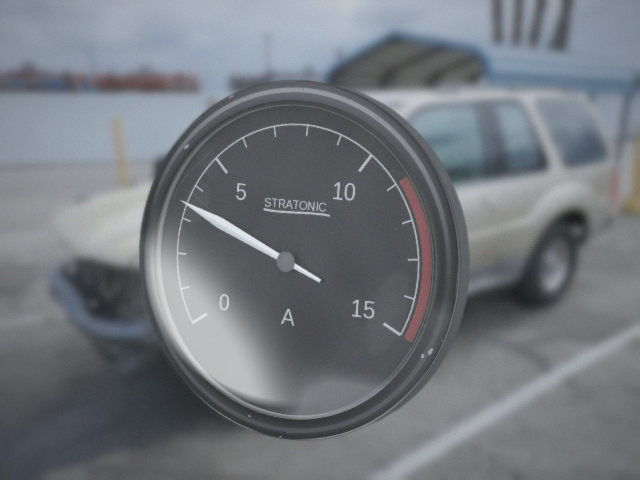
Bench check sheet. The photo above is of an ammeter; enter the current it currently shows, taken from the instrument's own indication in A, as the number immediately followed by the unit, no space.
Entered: 3.5A
